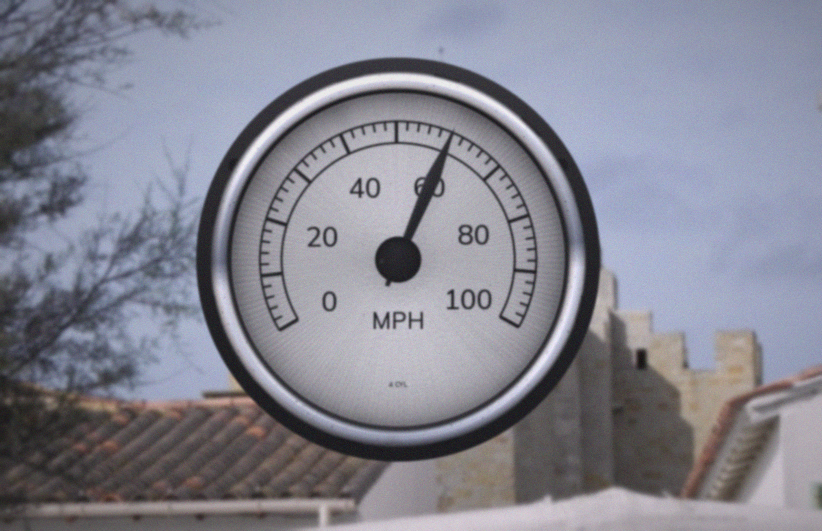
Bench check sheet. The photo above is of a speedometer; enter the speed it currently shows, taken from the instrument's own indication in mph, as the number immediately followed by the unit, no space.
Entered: 60mph
